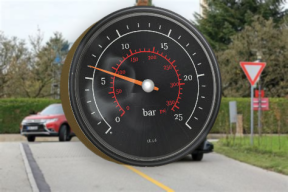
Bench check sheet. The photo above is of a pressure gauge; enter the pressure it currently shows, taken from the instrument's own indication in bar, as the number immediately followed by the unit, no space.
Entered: 6bar
